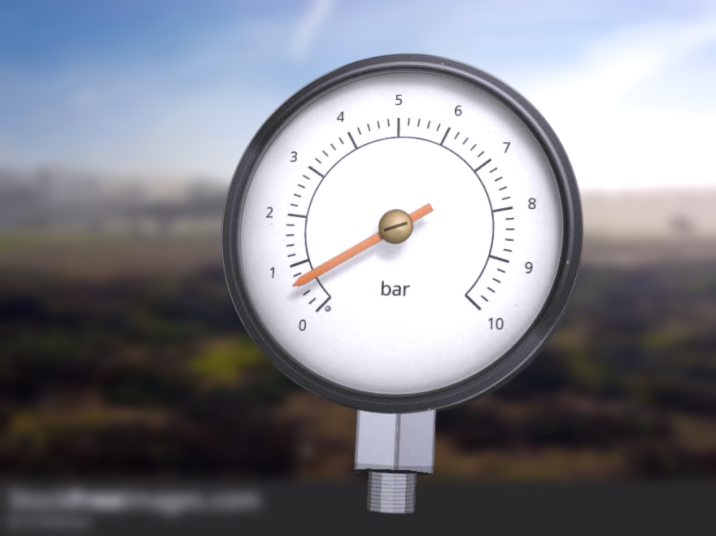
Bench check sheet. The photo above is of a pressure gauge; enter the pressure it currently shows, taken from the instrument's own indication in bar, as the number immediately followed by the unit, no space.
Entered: 0.6bar
